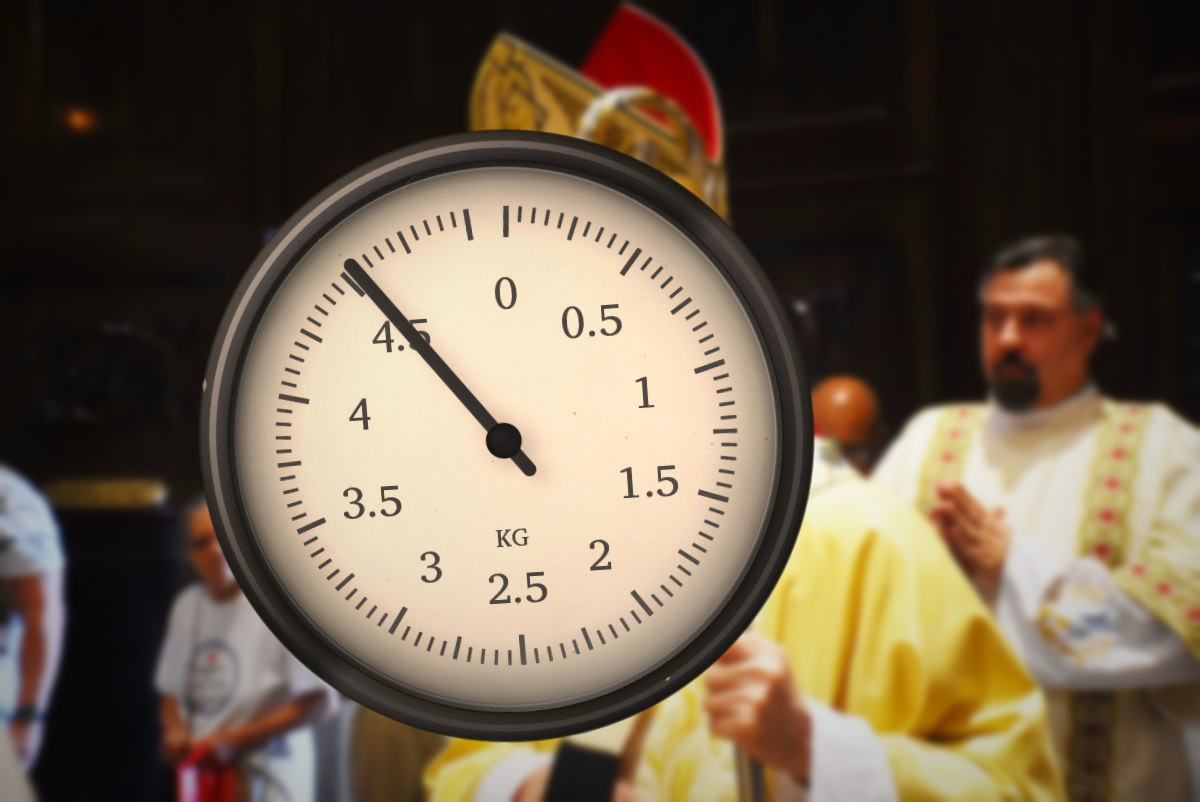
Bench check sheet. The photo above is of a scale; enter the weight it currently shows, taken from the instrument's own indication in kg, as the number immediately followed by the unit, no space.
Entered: 4.55kg
